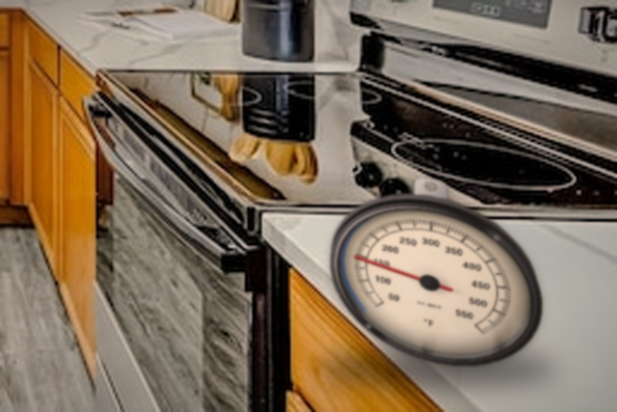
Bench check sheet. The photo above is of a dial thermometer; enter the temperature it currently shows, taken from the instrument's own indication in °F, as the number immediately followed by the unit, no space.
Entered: 150°F
